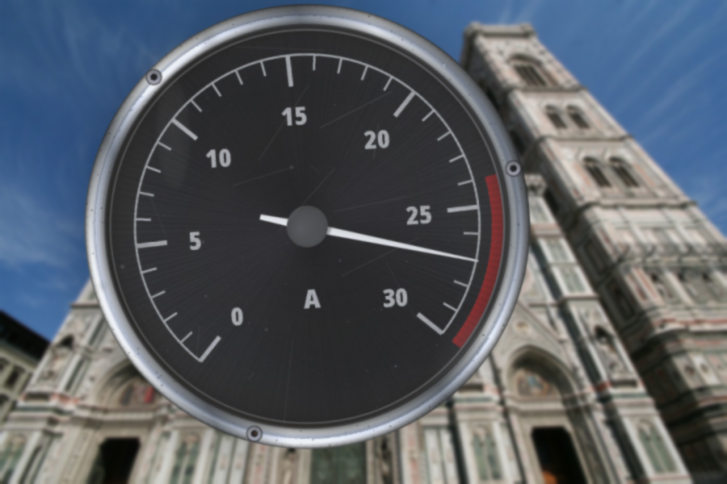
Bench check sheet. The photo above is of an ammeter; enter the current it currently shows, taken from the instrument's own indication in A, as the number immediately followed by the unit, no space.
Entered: 27A
